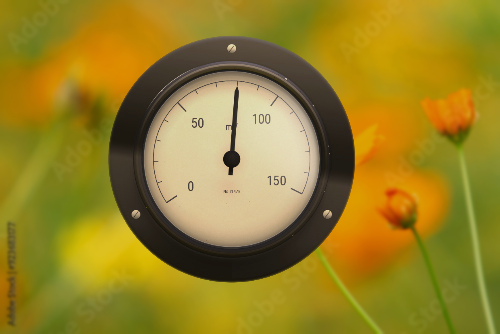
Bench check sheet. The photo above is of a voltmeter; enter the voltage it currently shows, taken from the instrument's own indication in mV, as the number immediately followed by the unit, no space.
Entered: 80mV
